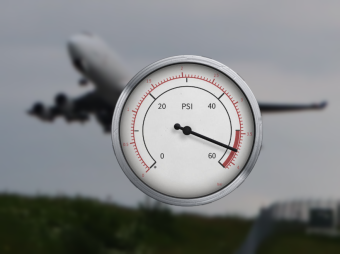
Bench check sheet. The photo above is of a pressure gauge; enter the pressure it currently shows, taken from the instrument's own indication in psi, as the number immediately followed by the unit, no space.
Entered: 55psi
